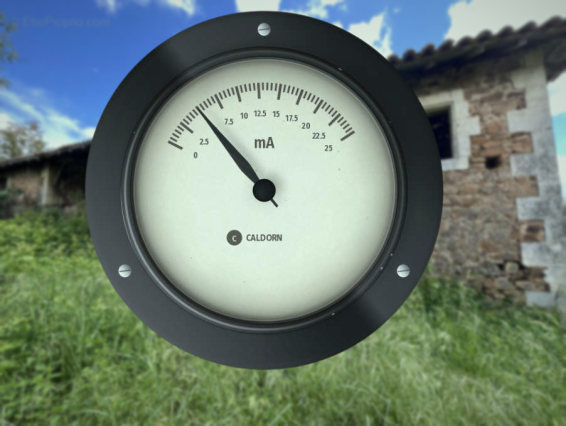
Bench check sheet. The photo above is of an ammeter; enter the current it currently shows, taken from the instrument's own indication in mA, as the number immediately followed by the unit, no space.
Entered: 5mA
